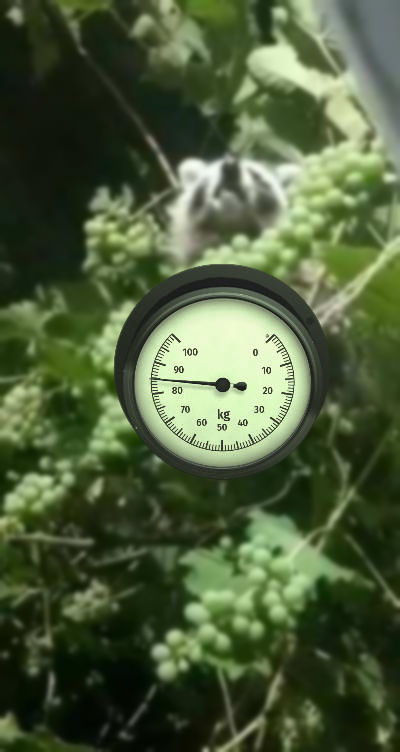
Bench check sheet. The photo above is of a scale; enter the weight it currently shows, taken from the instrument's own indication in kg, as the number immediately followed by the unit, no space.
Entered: 85kg
